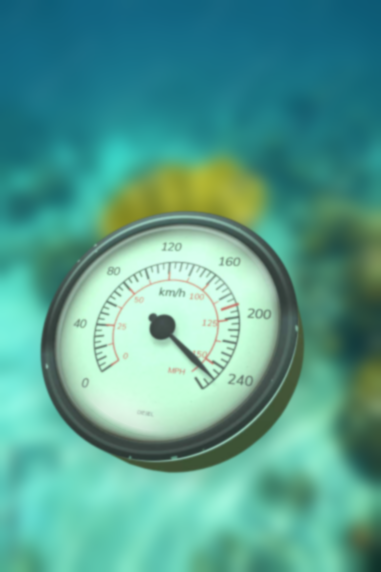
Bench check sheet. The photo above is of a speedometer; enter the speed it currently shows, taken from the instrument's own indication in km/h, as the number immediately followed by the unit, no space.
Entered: 250km/h
